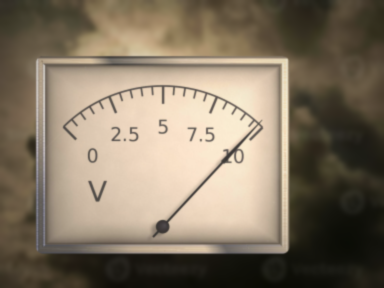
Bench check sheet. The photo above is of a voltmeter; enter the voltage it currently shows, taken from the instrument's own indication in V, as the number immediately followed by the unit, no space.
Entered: 9.75V
